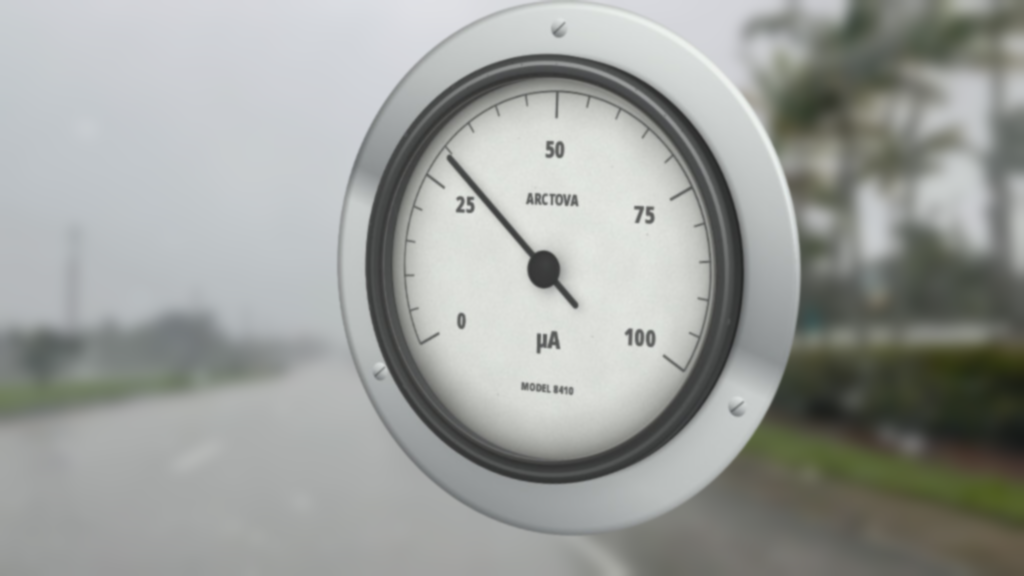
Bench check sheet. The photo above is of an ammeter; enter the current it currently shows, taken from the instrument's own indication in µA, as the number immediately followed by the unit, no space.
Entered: 30µA
